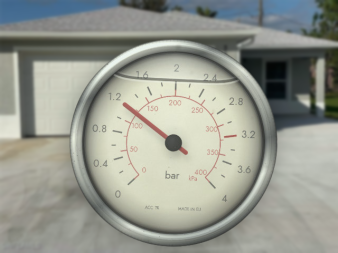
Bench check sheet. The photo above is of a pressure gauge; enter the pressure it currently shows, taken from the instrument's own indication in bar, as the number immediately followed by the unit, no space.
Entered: 1.2bar
